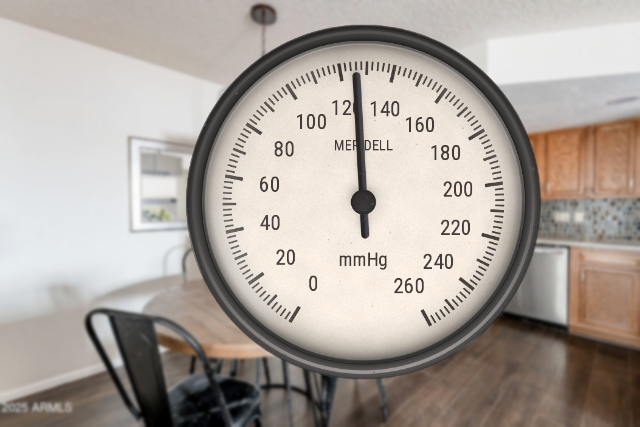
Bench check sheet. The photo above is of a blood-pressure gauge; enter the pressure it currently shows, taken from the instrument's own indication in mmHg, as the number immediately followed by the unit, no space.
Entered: 126mmHg
